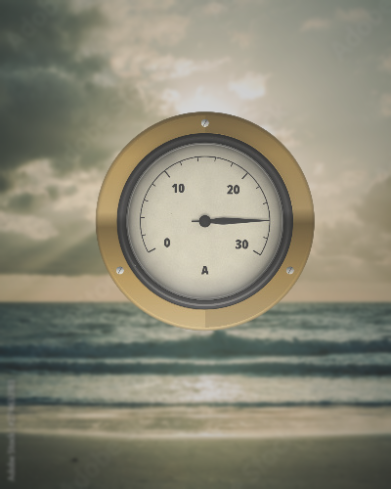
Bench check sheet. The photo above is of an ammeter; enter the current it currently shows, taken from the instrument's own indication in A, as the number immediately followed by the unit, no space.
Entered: 26A
